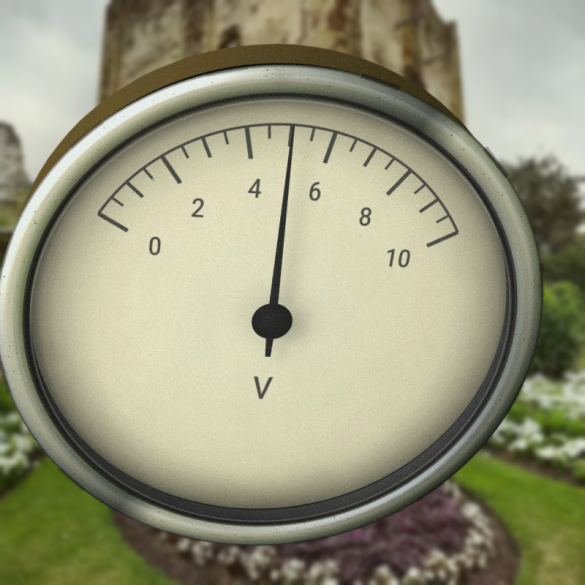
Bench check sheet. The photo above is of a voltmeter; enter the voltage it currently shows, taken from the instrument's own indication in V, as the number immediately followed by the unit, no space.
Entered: 5V
